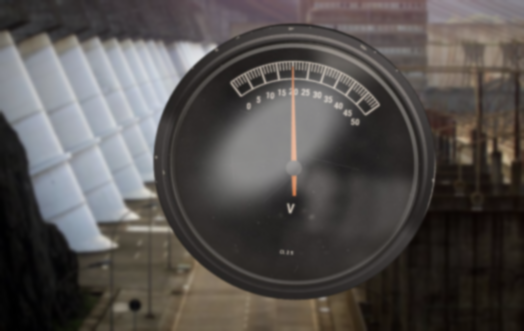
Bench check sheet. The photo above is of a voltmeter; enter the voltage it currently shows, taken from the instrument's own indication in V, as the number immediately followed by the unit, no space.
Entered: 20V
